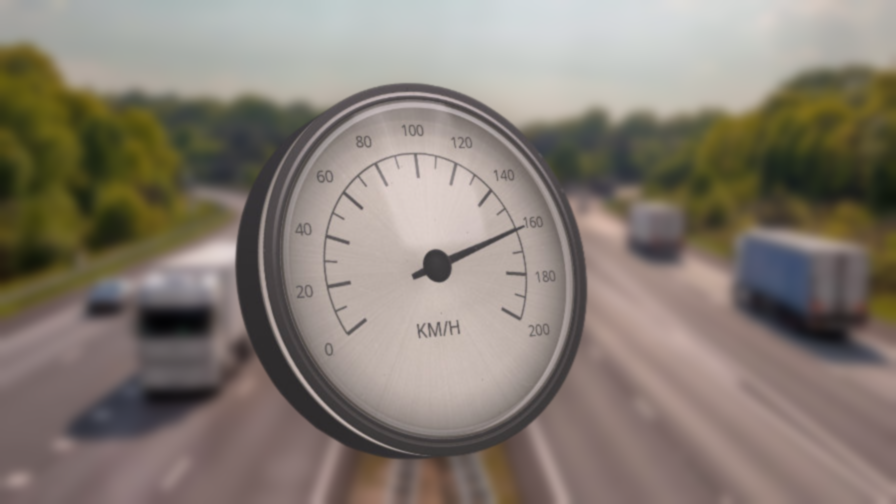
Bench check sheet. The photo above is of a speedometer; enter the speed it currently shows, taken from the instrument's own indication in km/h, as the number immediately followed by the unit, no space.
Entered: 160km/h
